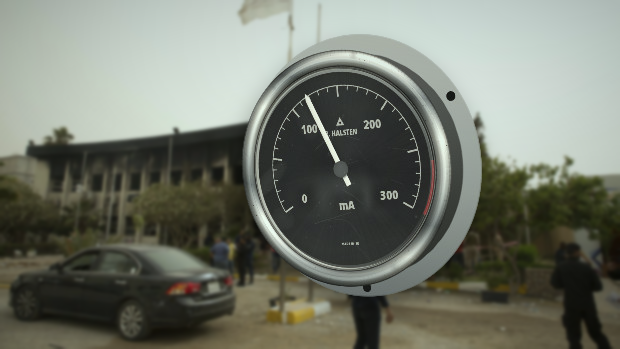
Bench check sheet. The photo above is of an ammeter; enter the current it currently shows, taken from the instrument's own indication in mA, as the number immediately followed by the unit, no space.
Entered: 120mA
